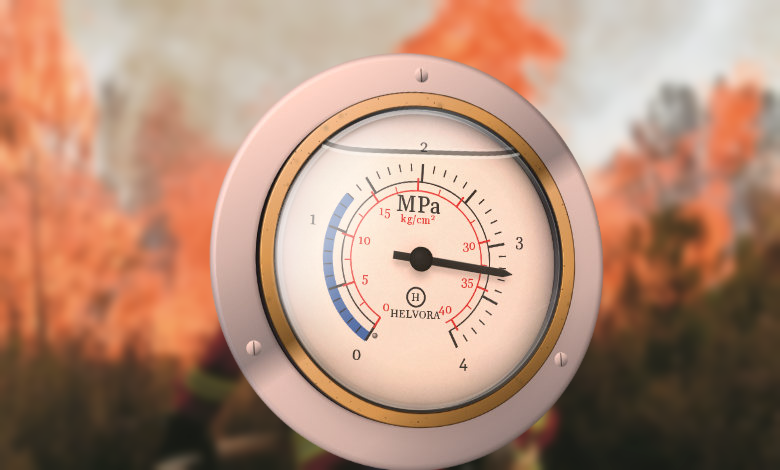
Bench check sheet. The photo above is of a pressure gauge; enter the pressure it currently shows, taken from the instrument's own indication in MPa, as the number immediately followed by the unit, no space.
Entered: 3.25MPa
